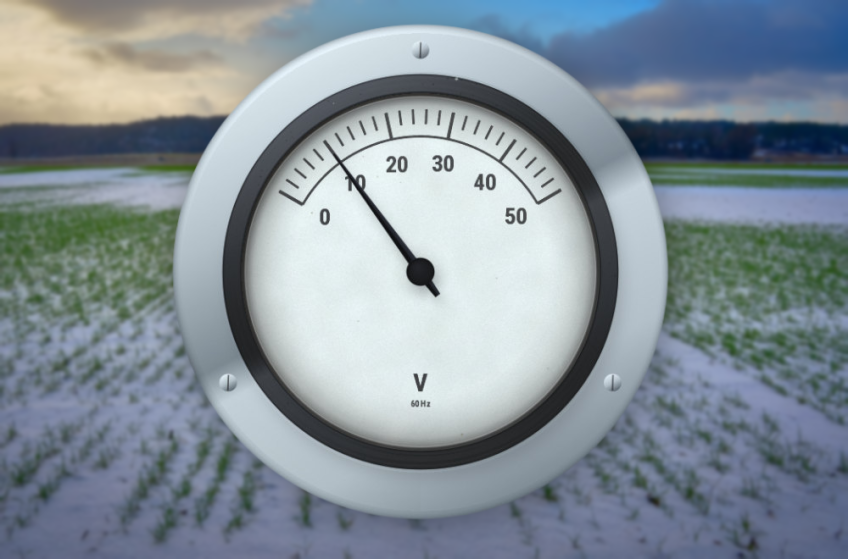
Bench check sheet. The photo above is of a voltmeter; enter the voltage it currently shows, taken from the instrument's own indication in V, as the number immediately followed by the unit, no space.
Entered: 10V
